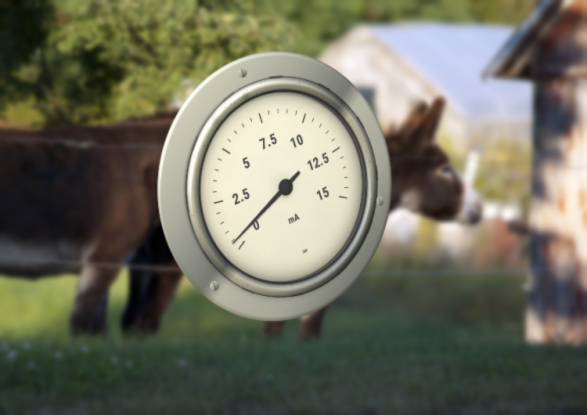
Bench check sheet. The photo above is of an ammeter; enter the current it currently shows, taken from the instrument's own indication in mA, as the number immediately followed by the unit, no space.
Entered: 0.5mA
